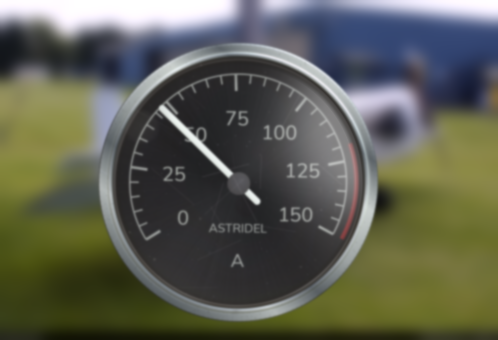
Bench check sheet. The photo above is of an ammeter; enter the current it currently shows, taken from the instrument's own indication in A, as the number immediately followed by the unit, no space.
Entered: 47.5A
